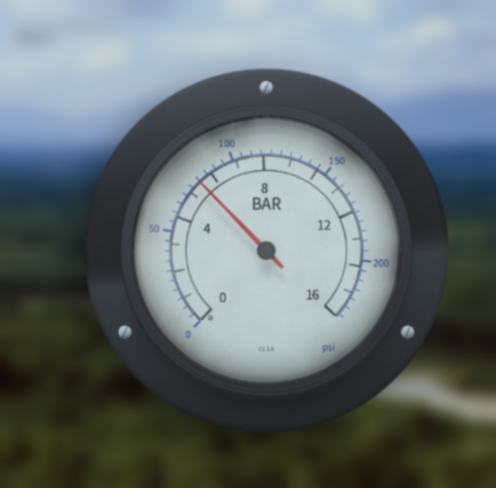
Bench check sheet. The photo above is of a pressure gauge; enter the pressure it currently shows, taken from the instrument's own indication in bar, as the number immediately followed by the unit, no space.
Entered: 5.5bar
